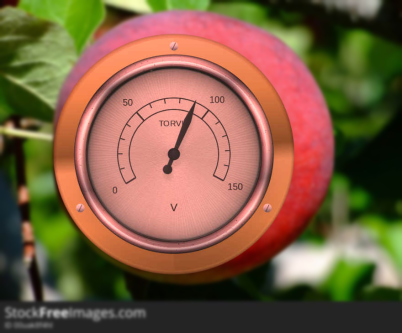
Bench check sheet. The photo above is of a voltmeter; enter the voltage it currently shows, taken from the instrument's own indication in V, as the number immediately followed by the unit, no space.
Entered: 90V
